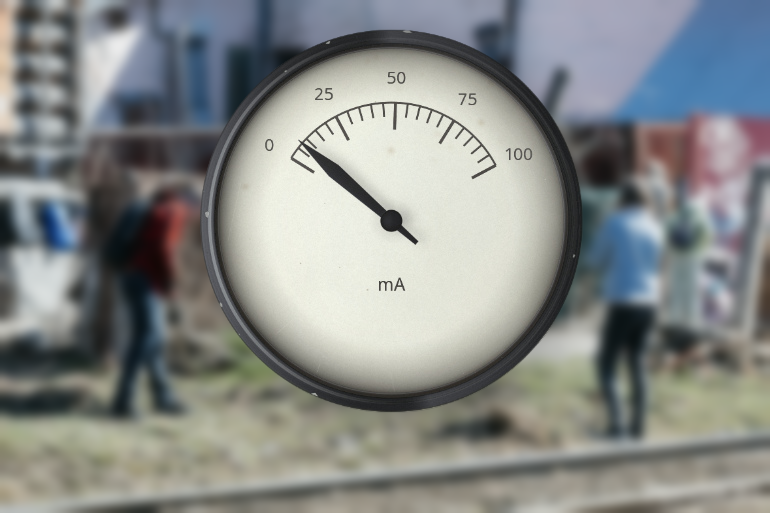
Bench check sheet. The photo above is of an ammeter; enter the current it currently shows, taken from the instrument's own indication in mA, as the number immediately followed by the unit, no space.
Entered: 7.5mA
